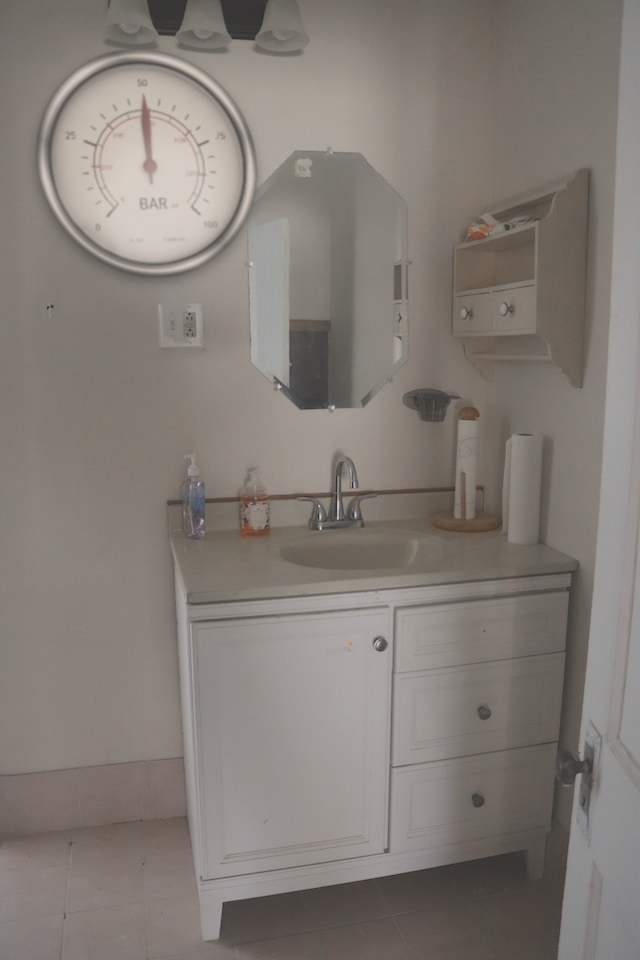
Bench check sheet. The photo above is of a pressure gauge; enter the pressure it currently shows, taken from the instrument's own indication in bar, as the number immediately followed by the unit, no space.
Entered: 50bar
